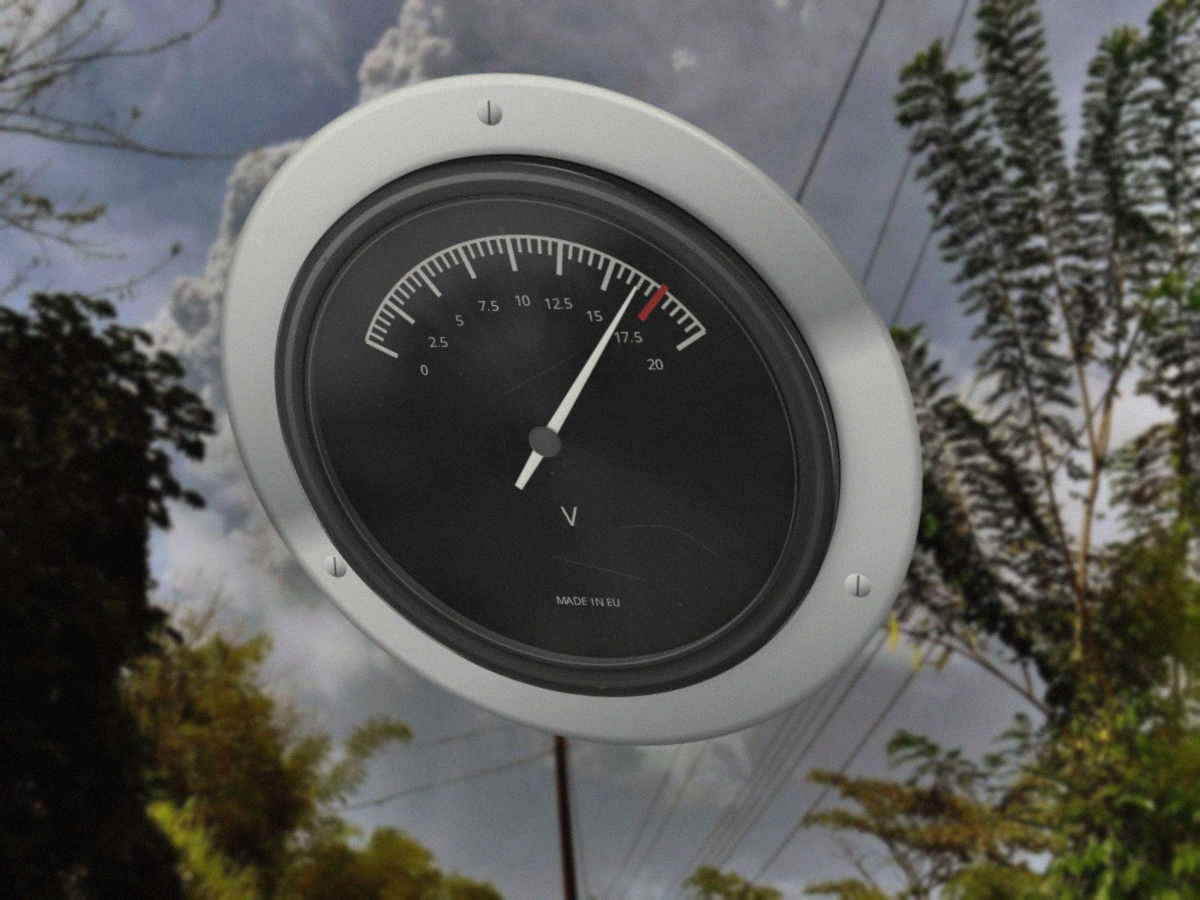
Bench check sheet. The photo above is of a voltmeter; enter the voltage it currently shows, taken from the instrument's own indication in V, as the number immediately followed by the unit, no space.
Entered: 16.5V
